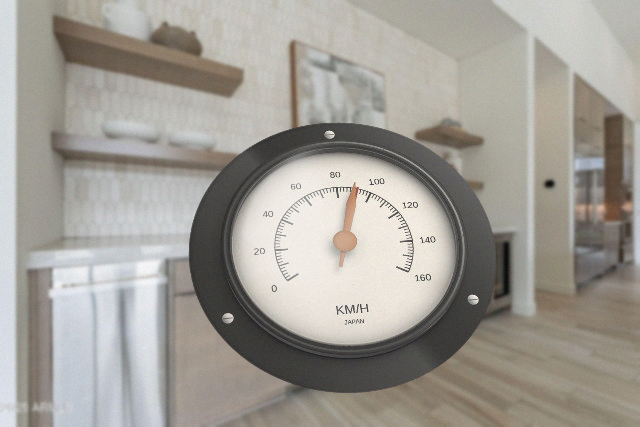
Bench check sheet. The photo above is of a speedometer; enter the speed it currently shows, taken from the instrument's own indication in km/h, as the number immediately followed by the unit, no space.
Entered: 90km/h
